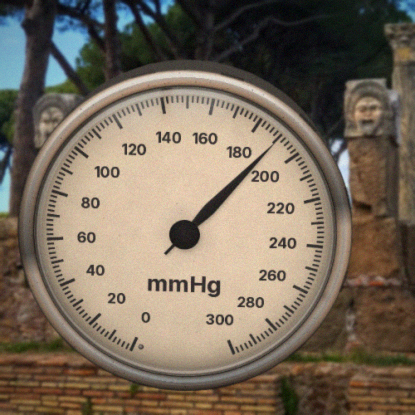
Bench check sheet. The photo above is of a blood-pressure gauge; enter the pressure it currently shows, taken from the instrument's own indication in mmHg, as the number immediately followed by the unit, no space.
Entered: 190mmHg
